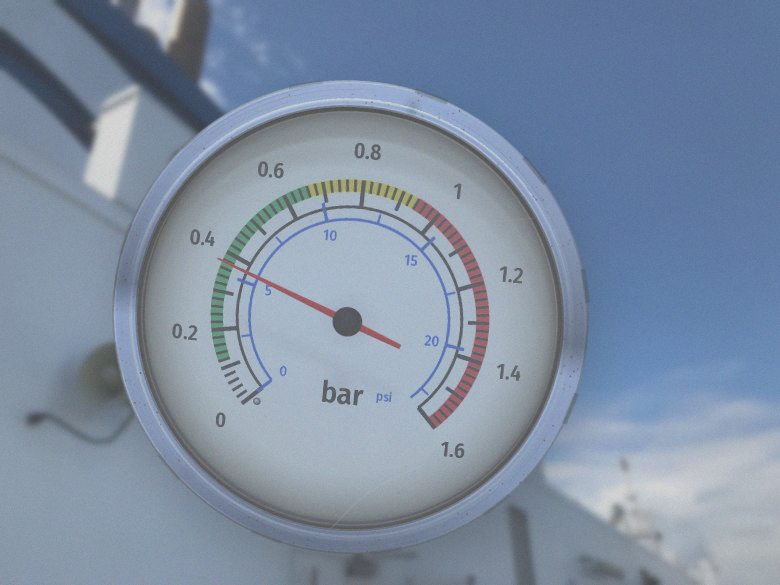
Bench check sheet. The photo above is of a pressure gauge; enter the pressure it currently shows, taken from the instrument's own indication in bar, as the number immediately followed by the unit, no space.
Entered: 0.38bar
